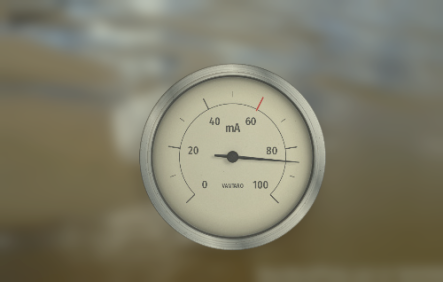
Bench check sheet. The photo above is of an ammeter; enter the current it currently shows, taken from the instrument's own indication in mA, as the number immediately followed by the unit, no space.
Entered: 85mA
